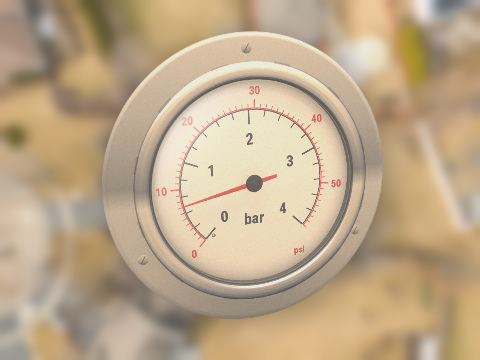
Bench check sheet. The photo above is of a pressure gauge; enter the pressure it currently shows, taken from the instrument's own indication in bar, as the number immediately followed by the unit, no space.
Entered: 0.5bar
